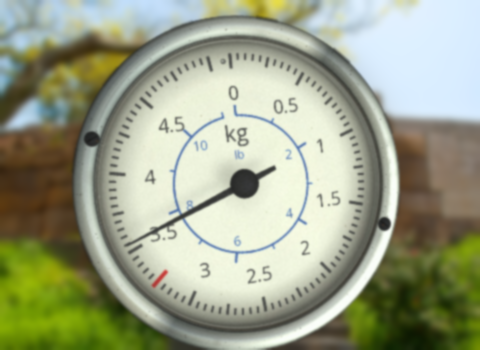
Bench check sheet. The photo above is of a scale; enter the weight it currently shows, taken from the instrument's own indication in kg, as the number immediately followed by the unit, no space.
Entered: 3.55kg
